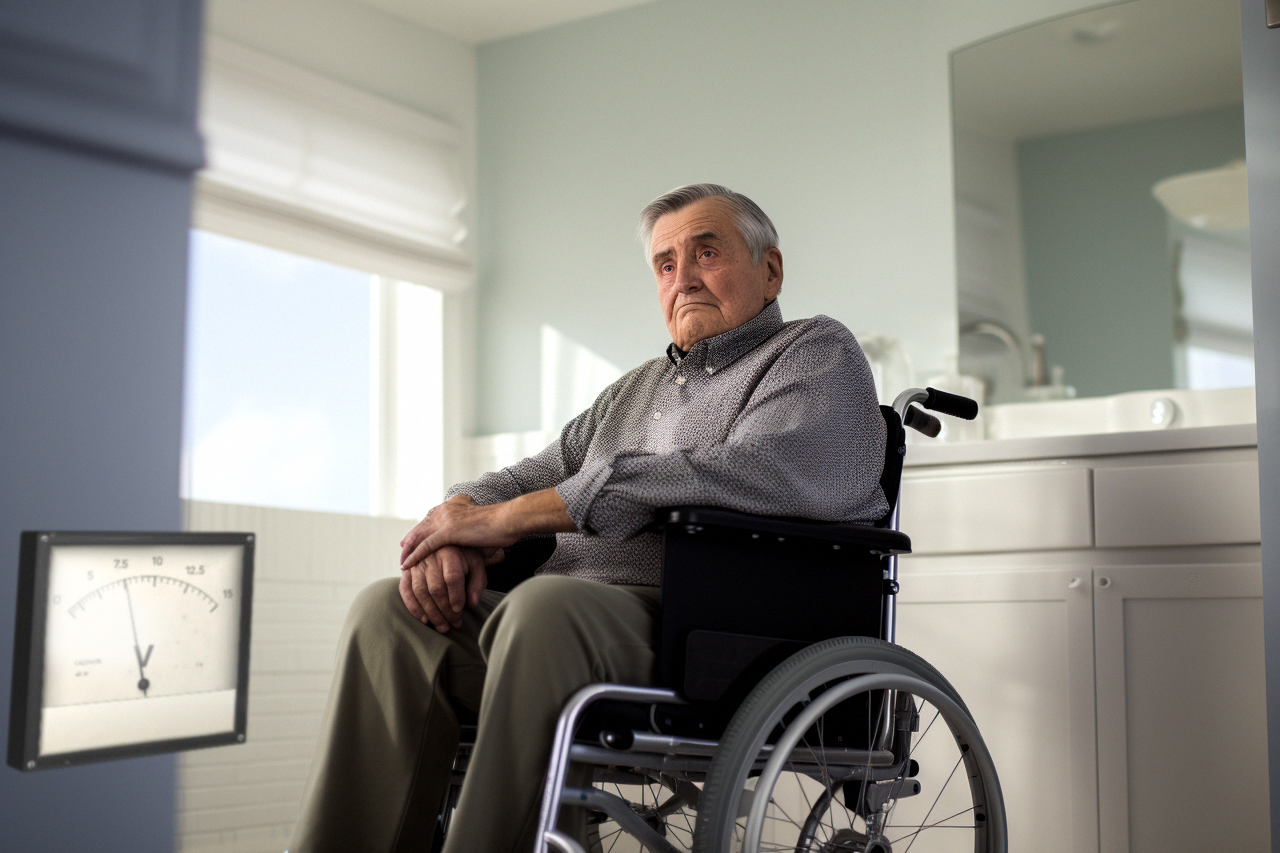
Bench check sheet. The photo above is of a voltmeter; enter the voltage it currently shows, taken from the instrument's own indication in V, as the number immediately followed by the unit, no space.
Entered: 7.5V
